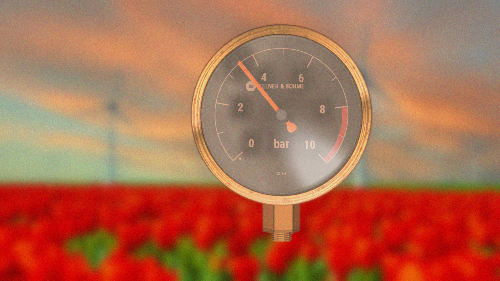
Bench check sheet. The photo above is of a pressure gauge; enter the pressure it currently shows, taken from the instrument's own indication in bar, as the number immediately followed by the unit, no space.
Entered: 3.5bar
